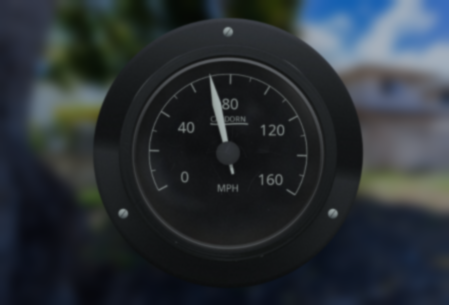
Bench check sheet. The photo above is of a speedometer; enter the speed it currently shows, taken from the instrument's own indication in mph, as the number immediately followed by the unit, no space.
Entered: 70mph
